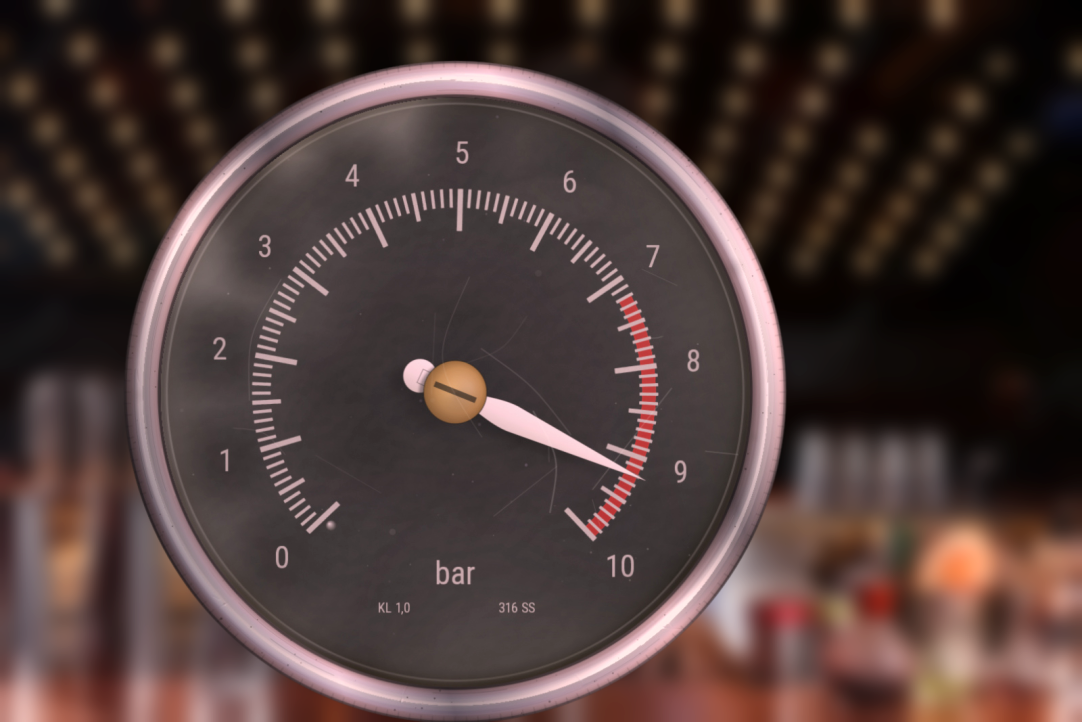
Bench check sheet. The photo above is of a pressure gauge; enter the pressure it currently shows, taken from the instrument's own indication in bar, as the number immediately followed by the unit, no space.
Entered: 9.2bar
